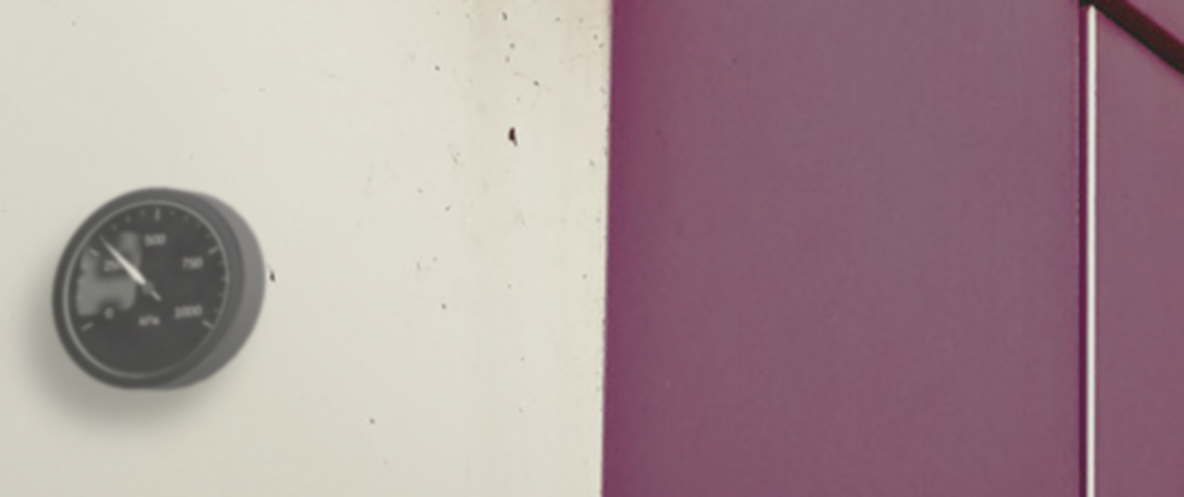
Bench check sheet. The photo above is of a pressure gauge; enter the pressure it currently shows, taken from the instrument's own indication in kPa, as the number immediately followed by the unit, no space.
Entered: 300kPa
